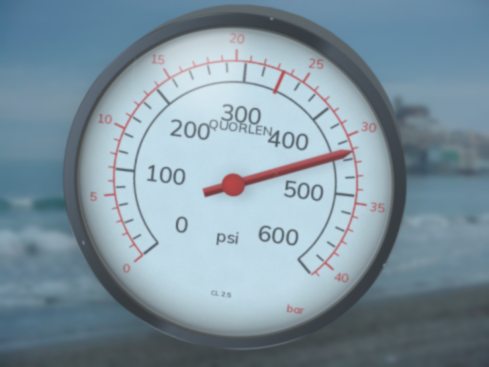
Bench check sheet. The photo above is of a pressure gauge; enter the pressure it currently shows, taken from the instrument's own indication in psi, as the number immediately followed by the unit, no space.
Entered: 450psi
